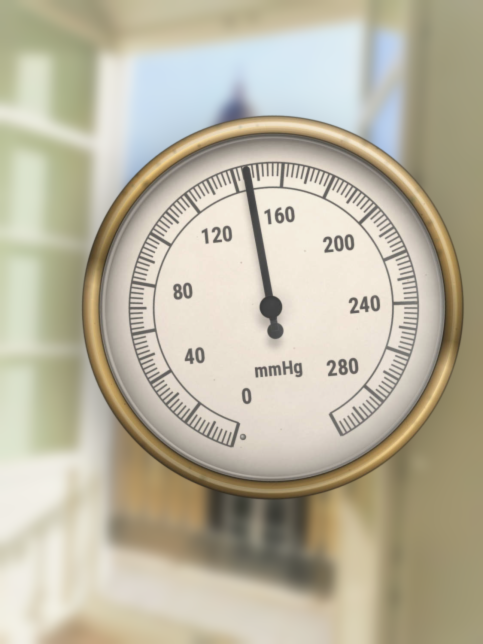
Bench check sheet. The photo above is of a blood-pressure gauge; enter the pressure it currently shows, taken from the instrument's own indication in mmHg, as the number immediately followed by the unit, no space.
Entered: 146mmHg
